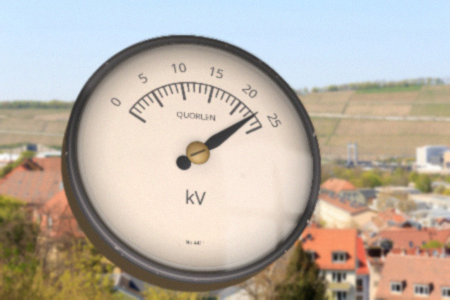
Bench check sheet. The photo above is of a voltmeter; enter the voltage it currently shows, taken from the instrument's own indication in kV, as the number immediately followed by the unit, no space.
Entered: 23kV
